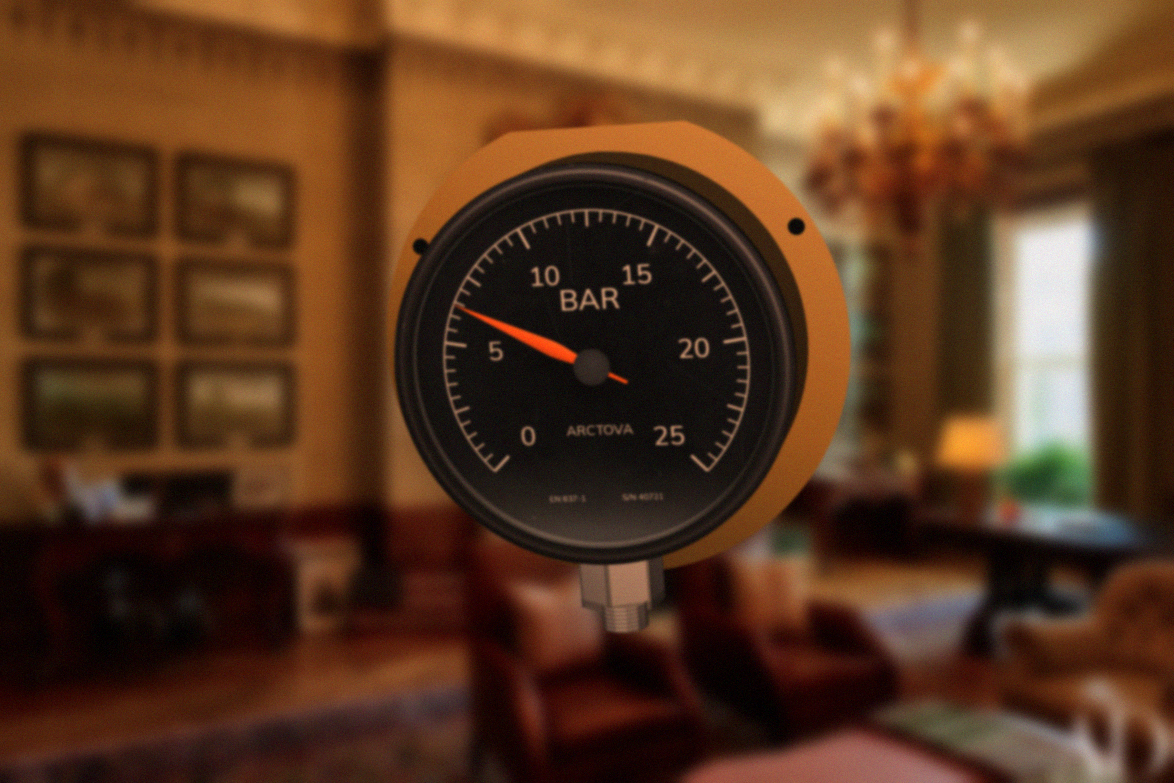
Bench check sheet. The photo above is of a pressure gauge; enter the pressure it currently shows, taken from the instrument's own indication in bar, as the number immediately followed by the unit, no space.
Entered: 6.5bar
